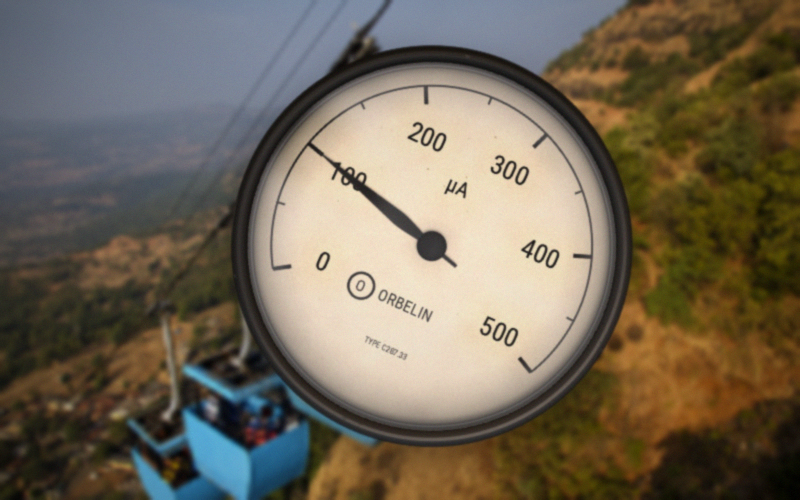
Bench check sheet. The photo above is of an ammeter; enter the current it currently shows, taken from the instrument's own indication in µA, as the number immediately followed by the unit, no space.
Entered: 100µA
